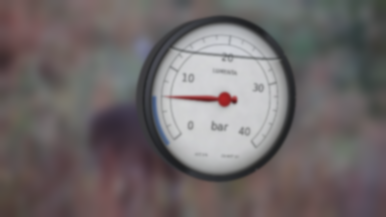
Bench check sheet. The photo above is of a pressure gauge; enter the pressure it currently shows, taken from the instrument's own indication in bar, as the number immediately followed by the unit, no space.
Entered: 6bar
